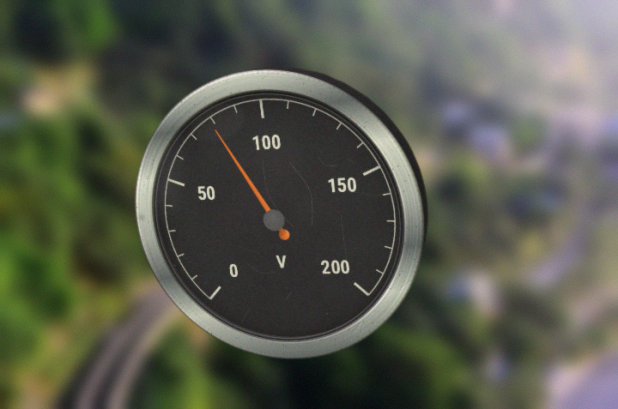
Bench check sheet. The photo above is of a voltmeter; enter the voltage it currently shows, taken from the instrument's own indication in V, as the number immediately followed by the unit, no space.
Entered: 80V
